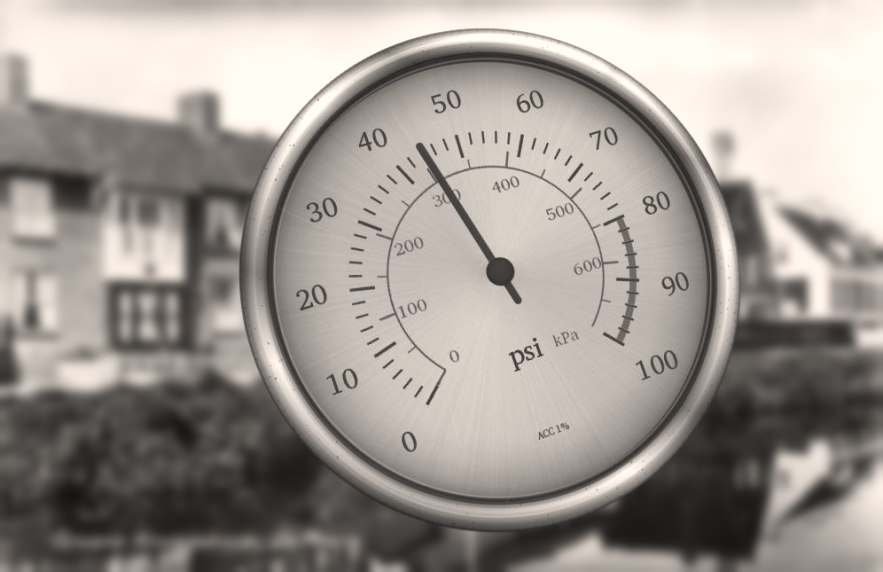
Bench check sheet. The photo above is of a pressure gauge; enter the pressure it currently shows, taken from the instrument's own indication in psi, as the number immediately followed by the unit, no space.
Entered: 44psi
